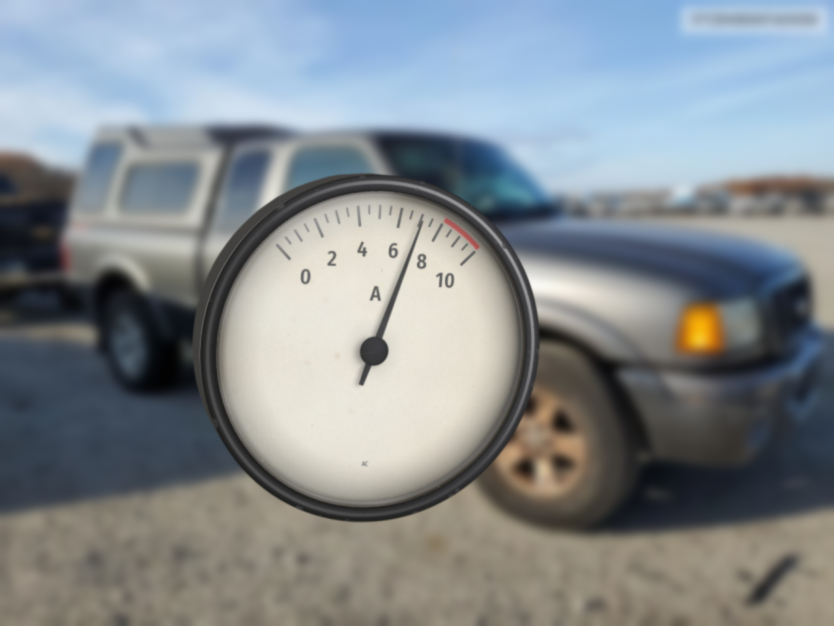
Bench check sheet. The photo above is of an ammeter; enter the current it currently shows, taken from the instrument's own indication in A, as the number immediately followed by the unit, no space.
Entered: 7A
